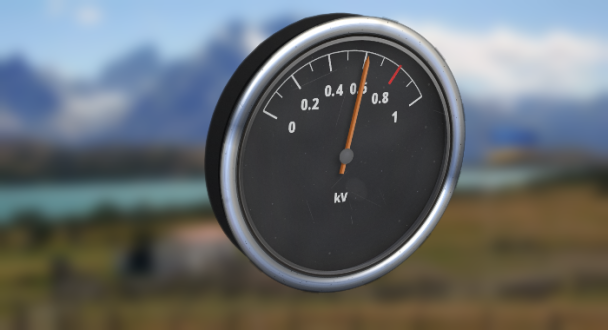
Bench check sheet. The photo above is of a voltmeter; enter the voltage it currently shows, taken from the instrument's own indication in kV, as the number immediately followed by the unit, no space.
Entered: 0.6kV
